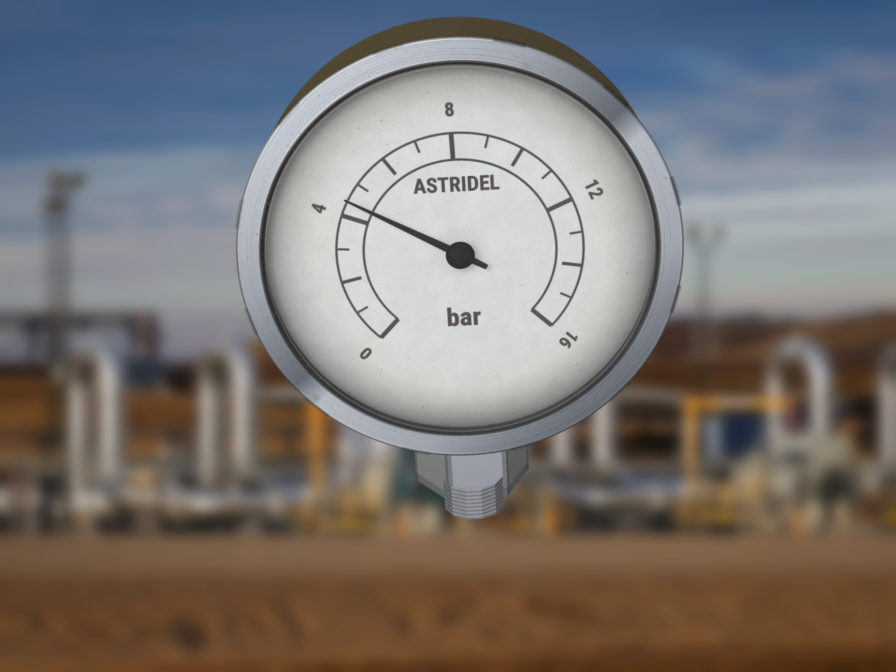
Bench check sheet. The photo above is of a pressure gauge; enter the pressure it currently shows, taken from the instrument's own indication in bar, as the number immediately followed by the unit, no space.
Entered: 4.5bar
